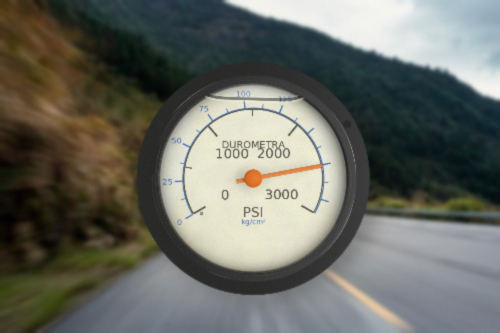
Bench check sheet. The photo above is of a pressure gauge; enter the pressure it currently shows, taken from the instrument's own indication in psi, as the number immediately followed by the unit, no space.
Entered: 2500psi
